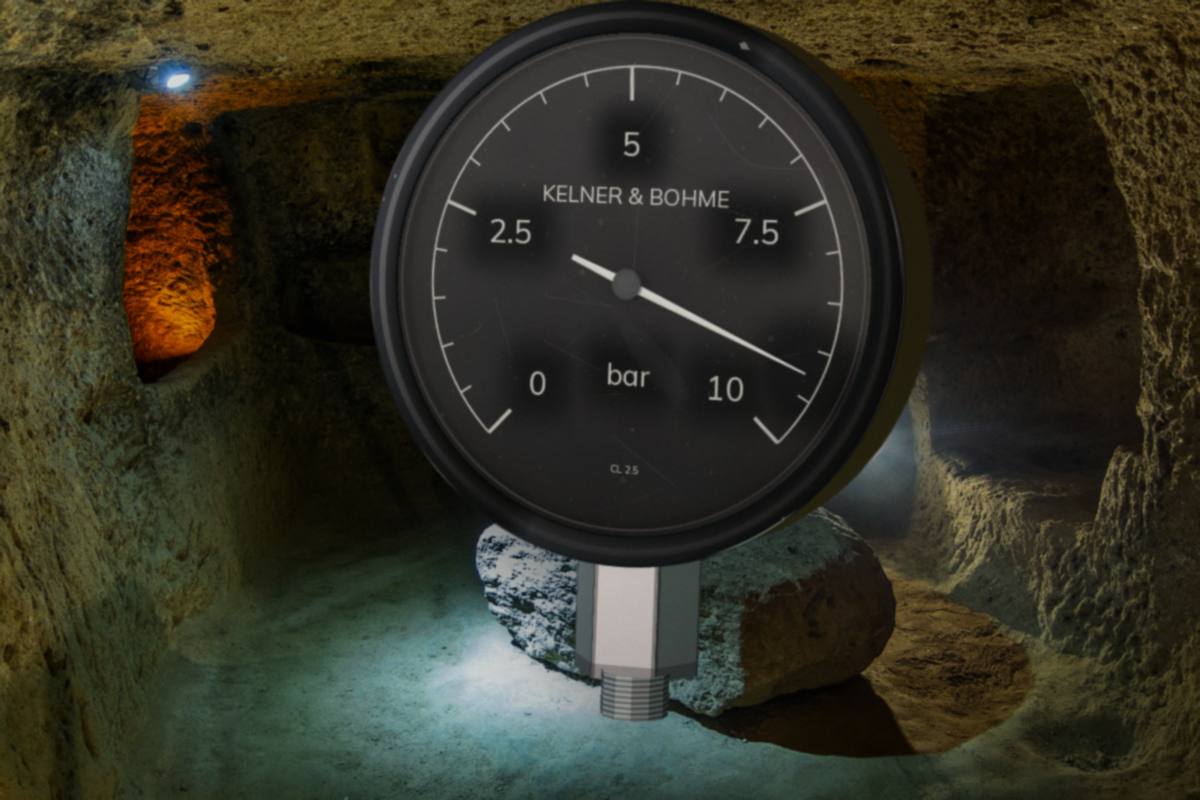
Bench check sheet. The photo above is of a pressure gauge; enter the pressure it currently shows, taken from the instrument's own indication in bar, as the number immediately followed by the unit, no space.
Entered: 9.25bar
